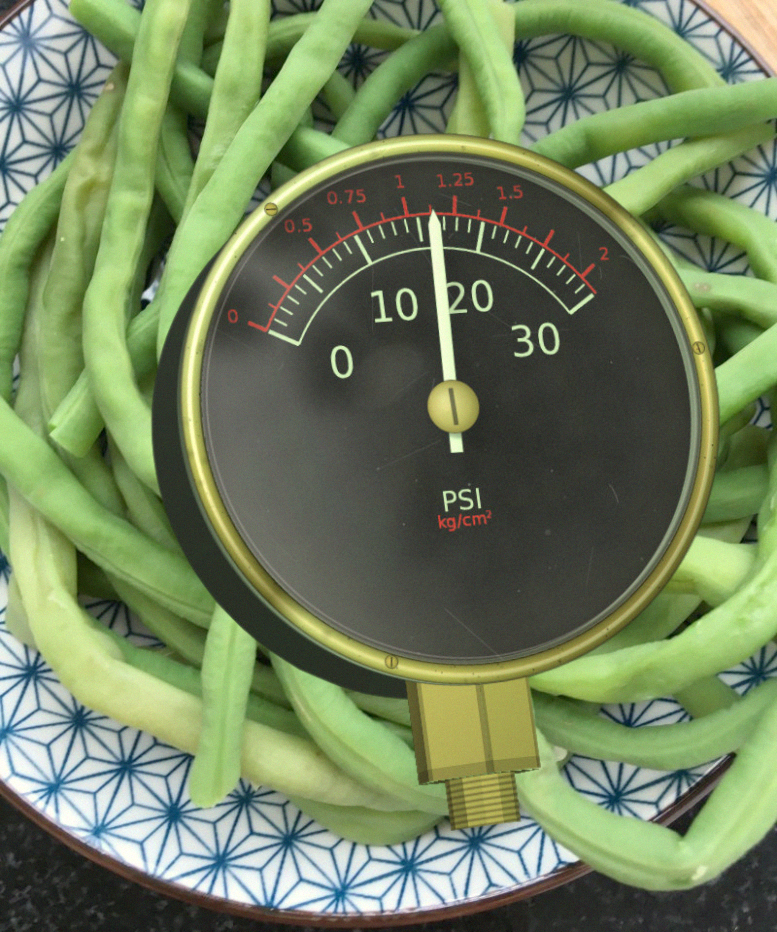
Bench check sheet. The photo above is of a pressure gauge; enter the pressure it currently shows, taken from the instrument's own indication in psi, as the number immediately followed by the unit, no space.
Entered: 16psi
